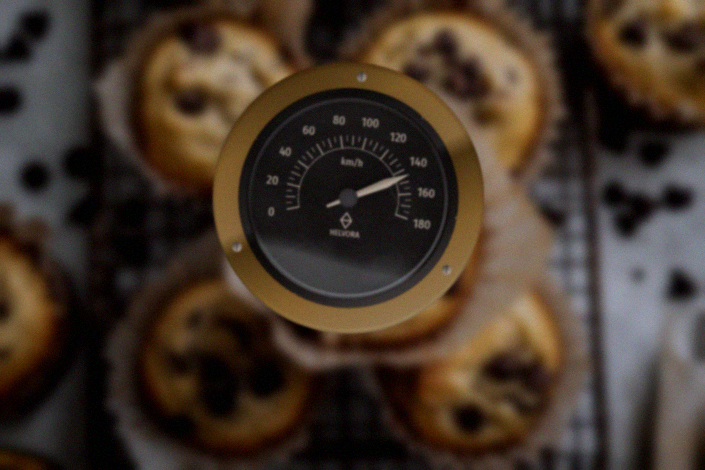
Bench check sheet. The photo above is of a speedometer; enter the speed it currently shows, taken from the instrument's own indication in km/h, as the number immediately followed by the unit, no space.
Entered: 145km/h
